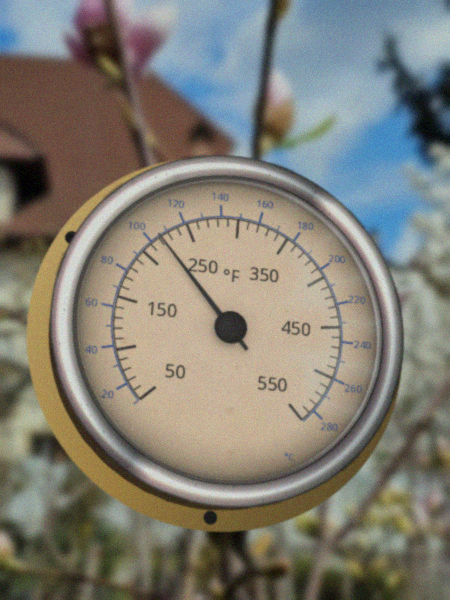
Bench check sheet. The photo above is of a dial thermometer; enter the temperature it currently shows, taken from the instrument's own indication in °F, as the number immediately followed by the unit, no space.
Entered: 220°F
